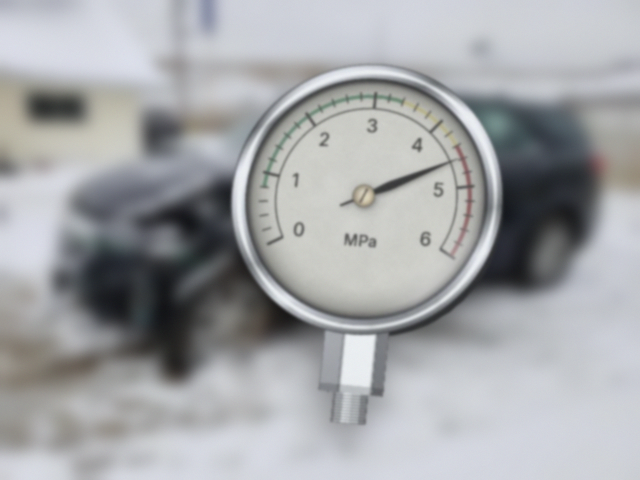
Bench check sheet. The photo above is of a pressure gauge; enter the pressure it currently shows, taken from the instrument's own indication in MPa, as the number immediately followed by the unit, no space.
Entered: 4.6MPa
